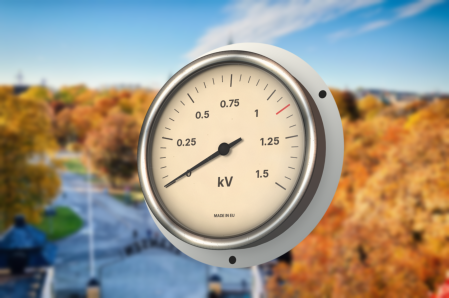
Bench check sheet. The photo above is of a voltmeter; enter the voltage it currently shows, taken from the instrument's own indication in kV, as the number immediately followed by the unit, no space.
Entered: 0kV
